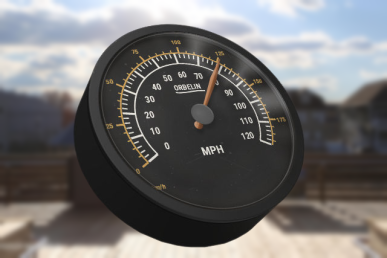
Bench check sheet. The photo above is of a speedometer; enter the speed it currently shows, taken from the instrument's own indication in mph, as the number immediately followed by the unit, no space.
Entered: 78mph
